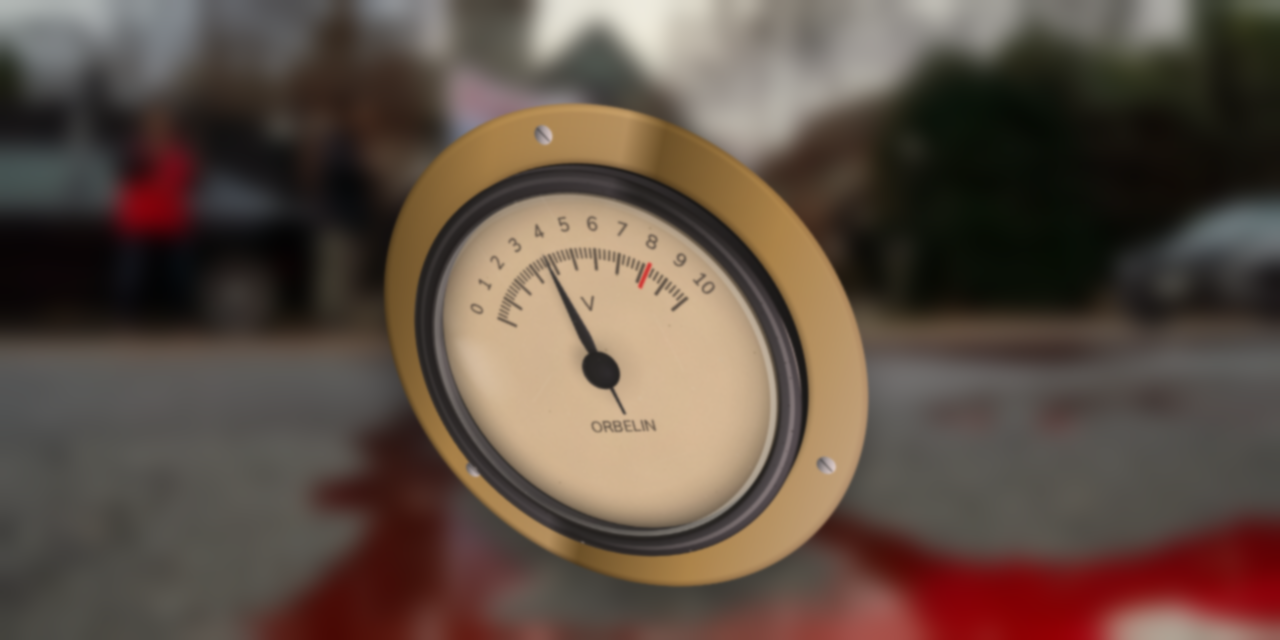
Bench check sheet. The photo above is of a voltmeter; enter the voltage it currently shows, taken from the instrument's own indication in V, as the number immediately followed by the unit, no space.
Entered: 4V
